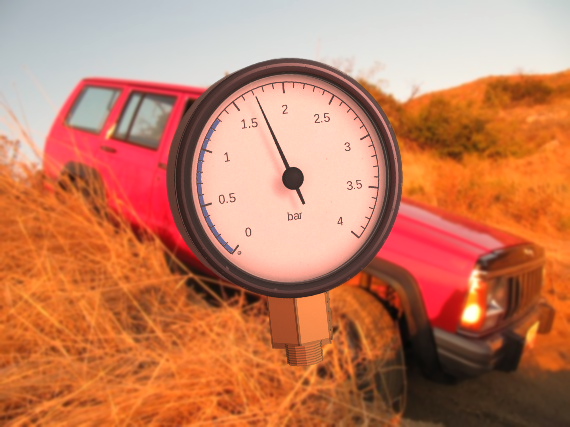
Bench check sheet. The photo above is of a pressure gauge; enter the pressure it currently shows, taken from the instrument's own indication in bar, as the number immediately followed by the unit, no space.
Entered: 1.7bar
